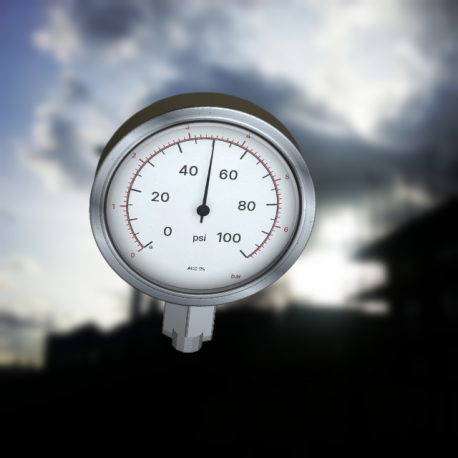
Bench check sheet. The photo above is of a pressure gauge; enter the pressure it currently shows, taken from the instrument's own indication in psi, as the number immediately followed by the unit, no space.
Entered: 50psi
